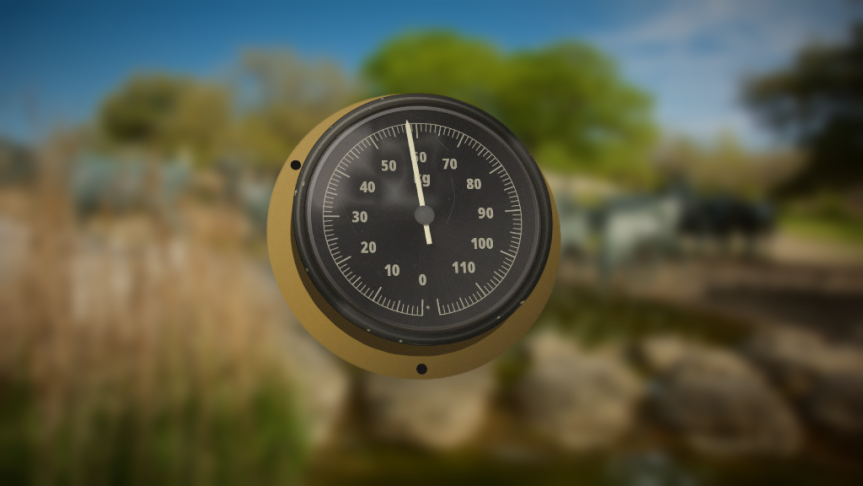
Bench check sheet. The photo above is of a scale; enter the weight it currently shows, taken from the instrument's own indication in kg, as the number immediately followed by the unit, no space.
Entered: 58kg
